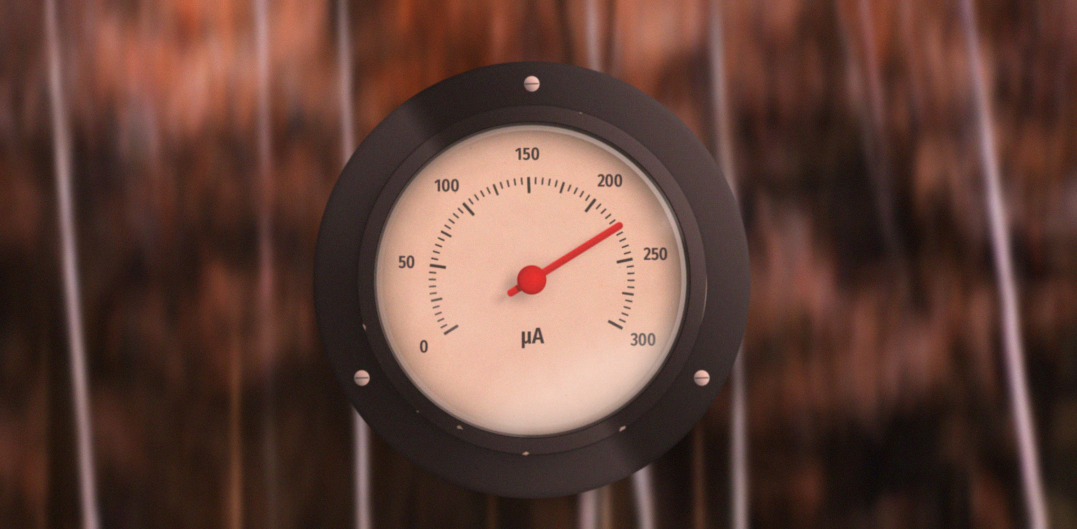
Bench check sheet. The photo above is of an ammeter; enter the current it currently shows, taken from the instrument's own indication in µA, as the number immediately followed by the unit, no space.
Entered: 225µA
